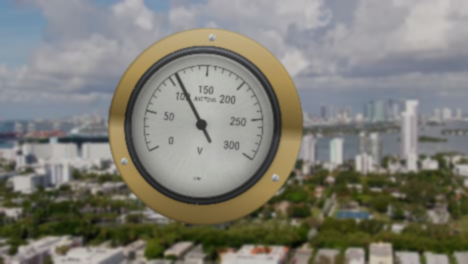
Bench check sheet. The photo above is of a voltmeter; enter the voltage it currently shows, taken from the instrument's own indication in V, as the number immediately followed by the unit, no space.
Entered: 110V
